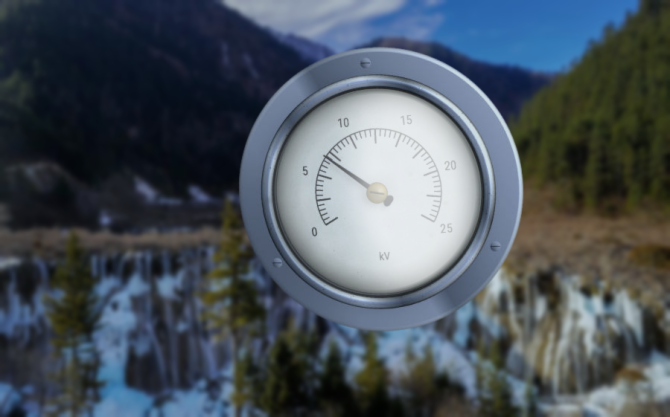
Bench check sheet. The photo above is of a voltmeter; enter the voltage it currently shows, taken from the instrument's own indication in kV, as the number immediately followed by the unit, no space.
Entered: 7kV
